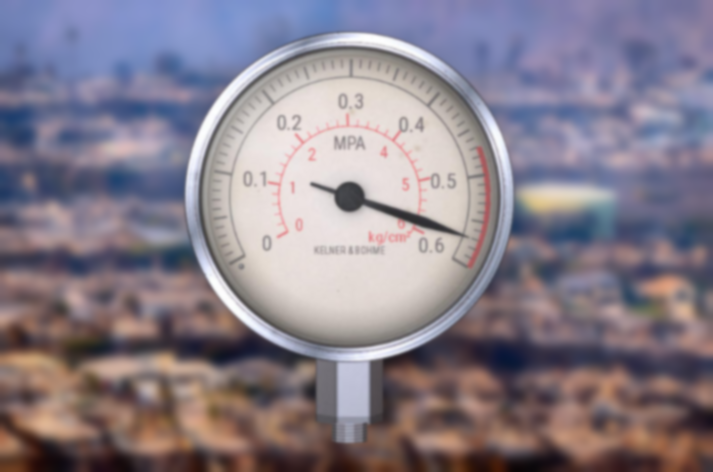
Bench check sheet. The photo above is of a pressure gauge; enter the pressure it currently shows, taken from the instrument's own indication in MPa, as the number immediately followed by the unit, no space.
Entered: 0.57MPa
